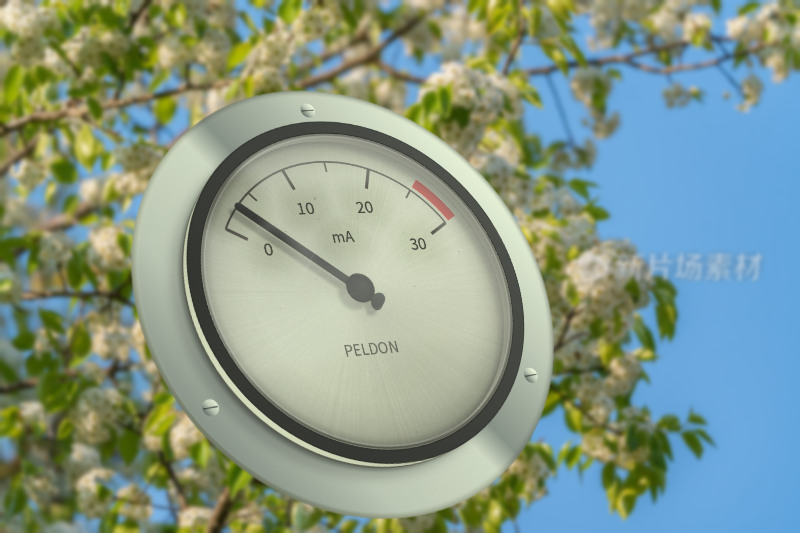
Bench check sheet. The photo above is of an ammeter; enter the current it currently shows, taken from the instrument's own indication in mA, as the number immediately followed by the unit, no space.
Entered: 2.5mA
